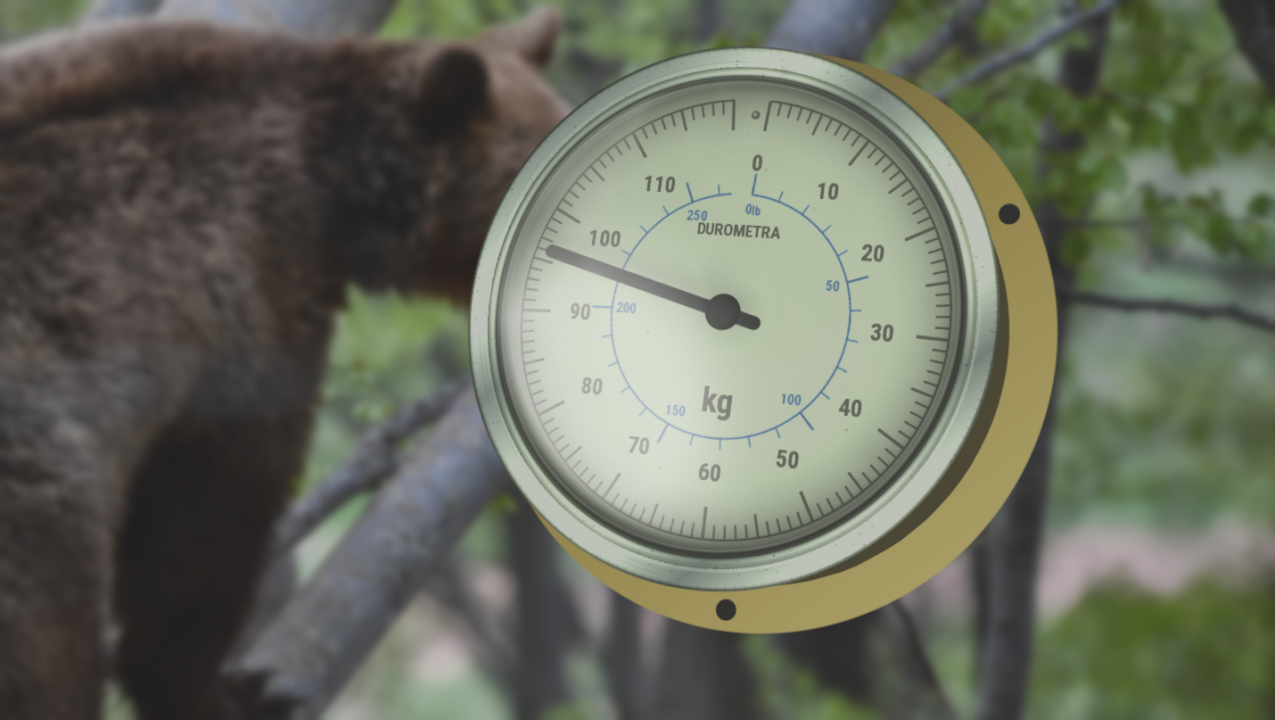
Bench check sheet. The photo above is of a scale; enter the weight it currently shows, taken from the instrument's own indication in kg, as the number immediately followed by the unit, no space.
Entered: 96kg
